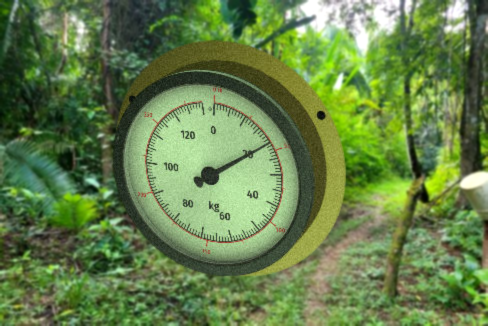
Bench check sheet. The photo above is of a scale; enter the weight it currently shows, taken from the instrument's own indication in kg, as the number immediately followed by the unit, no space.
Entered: 20kg
